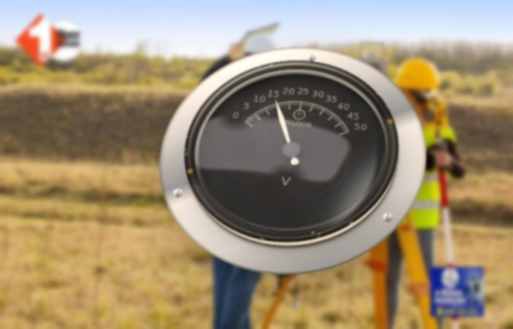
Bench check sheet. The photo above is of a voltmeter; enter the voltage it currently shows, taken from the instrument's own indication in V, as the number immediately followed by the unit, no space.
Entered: 15V
